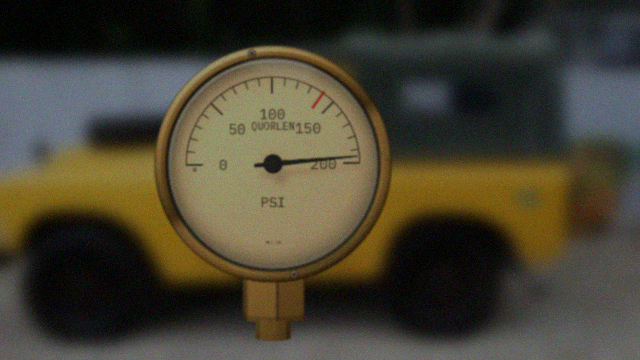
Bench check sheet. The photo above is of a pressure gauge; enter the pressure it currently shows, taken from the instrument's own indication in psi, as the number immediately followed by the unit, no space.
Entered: 195psi
